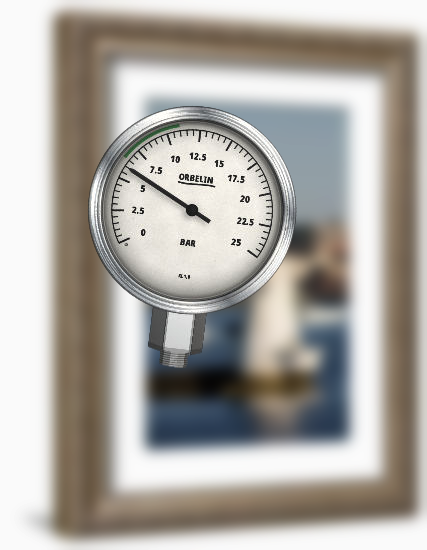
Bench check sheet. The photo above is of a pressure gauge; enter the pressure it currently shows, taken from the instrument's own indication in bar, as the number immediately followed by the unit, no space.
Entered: 6bar
